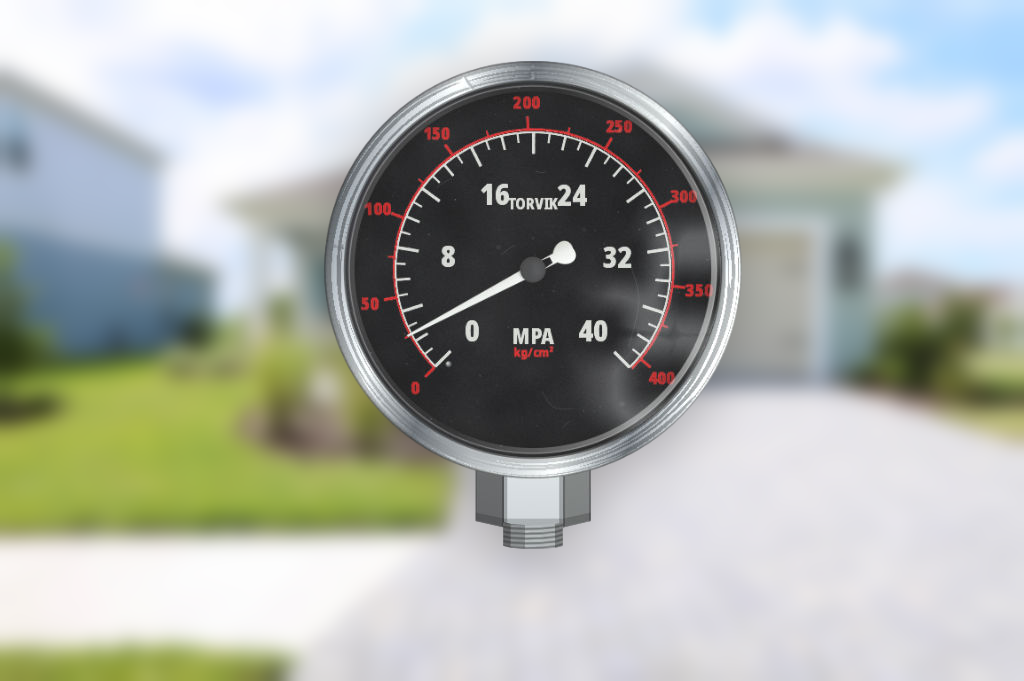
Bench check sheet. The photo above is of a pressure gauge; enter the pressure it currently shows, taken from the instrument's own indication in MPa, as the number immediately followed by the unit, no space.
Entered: 2.5MPa
